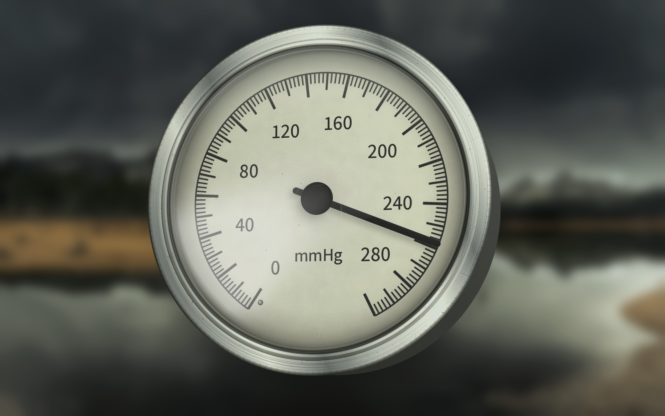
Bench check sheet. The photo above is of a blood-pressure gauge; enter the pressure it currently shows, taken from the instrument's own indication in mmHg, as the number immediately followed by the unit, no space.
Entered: 258mmHg
